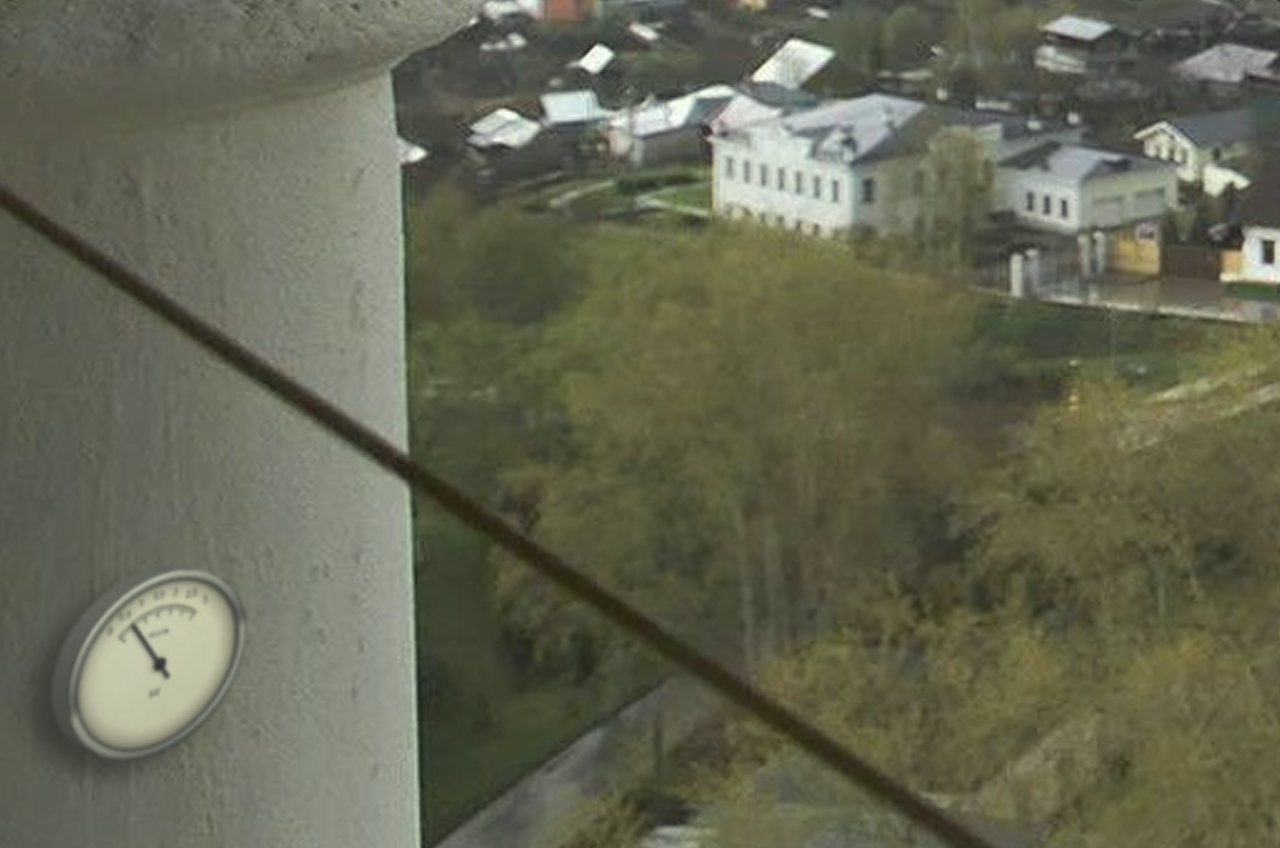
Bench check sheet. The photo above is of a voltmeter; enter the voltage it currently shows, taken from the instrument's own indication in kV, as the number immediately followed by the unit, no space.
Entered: 0.5kV
